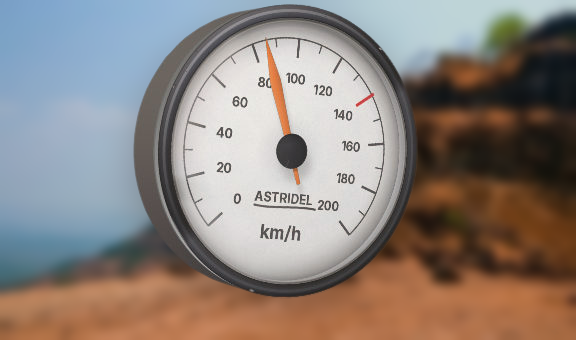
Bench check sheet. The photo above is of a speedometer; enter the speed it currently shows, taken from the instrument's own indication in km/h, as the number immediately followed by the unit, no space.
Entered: 85km/h
